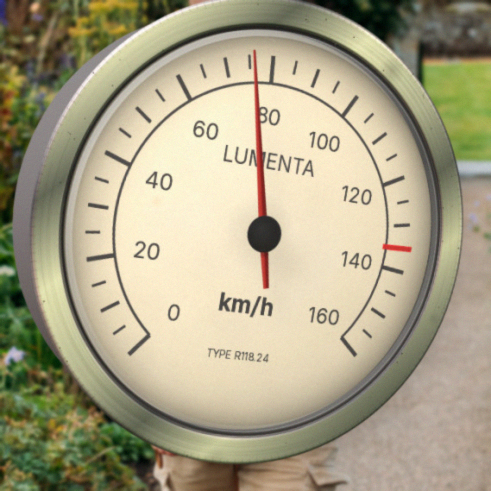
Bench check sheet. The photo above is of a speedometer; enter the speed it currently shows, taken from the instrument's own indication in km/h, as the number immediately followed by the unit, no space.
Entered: 75km/h
